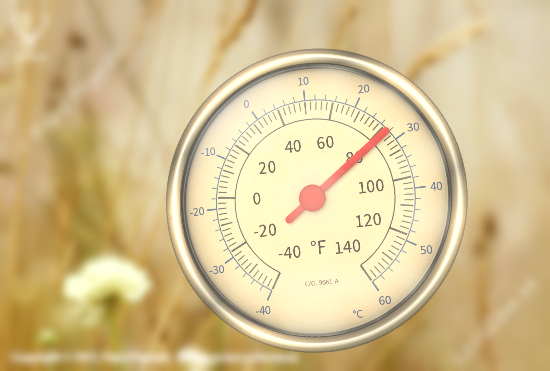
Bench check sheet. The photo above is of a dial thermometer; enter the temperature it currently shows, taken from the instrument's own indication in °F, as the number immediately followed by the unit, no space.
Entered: 82°F
